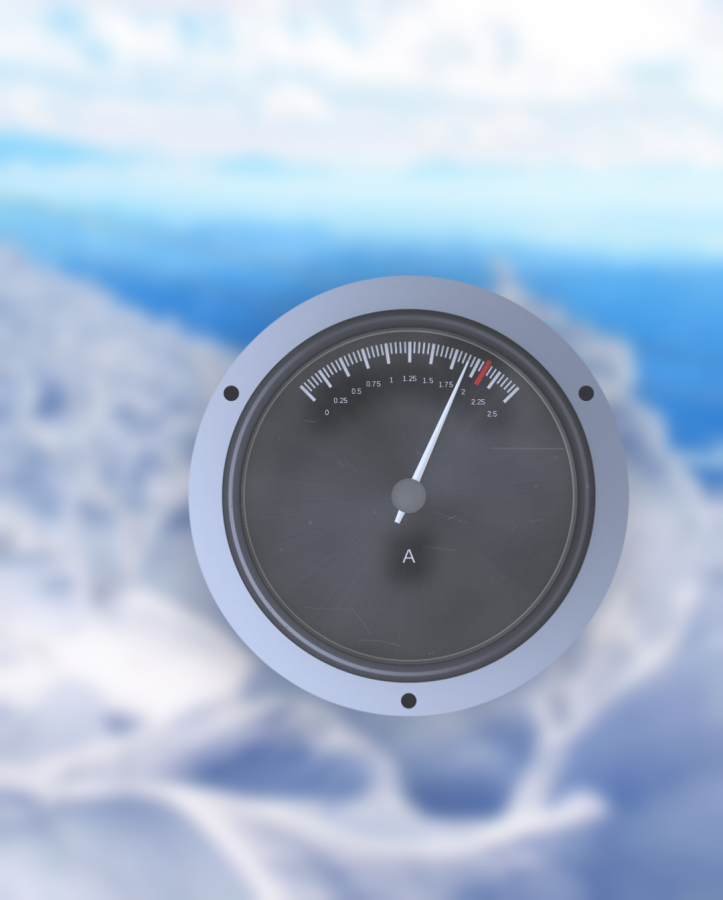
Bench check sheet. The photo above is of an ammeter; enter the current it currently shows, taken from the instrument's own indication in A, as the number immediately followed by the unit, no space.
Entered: 1.9A
